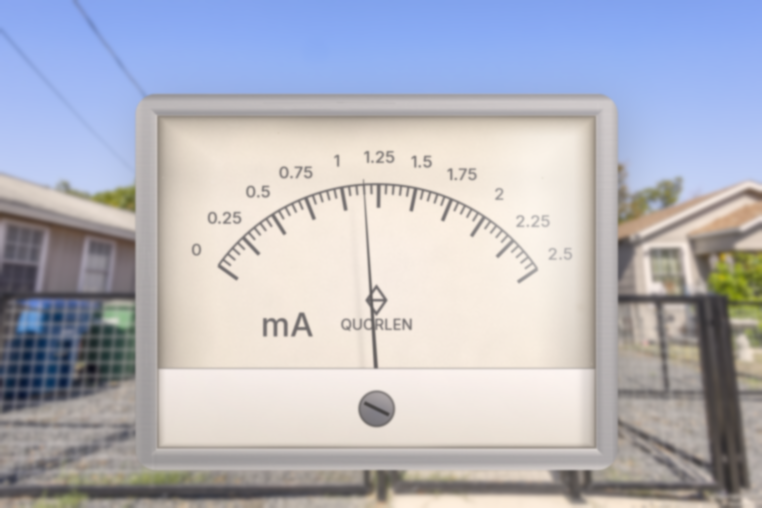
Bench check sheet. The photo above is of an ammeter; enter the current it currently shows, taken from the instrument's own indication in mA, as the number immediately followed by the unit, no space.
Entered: 1.15mA
